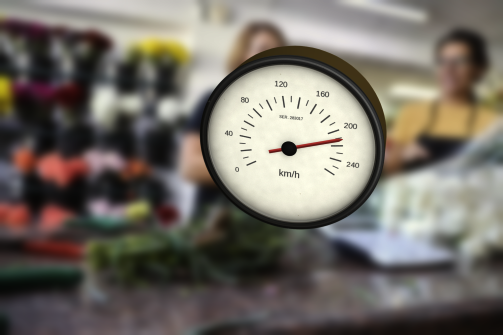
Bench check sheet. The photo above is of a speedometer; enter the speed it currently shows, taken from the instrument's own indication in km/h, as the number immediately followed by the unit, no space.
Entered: 210km/h
